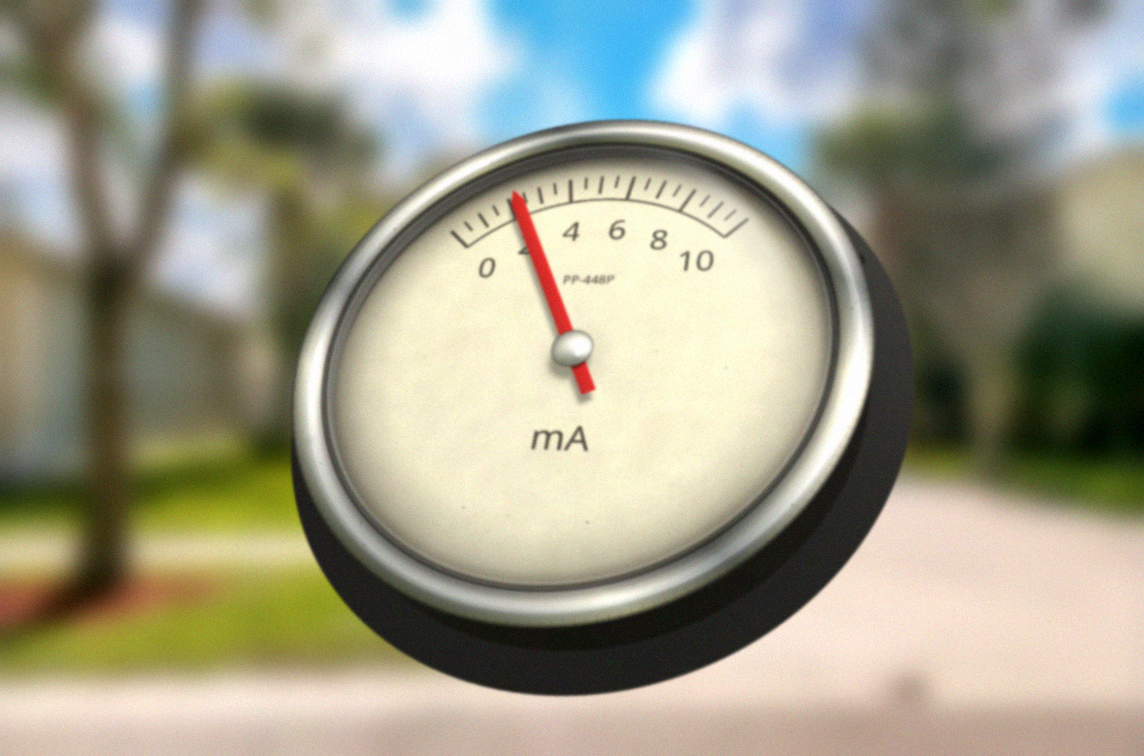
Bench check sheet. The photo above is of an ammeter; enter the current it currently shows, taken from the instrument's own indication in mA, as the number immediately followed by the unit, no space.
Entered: 2.25mA
